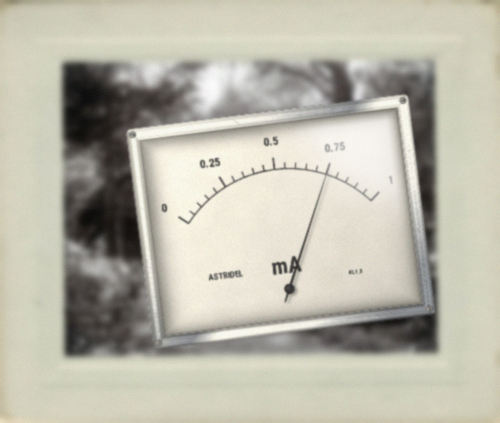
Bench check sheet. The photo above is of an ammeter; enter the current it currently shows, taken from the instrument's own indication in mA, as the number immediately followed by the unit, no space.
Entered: 0.75mA
